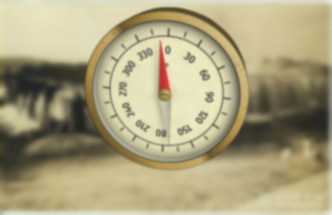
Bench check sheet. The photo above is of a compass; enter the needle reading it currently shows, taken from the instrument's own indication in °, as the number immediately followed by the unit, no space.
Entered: 352.5°
